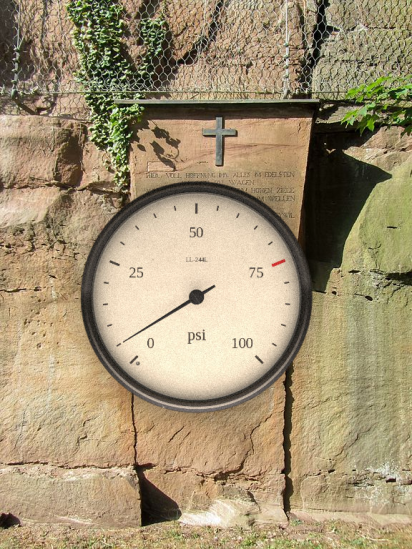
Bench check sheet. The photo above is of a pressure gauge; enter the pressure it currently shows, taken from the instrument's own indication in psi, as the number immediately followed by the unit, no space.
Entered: 5psi
